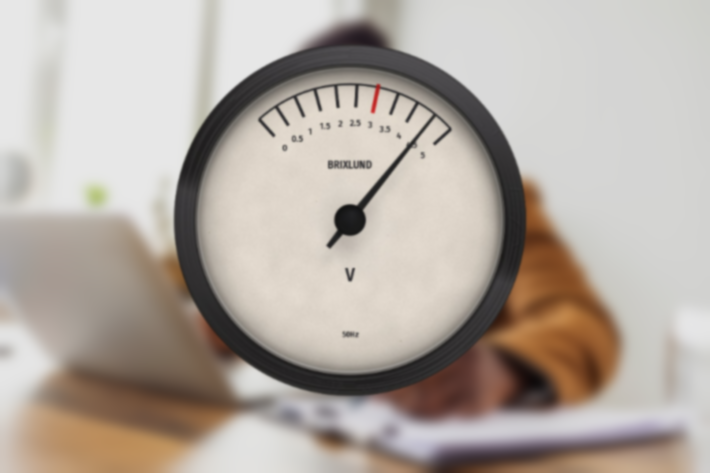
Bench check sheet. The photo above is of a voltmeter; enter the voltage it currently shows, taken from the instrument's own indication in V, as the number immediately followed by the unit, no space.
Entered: 4.5V
